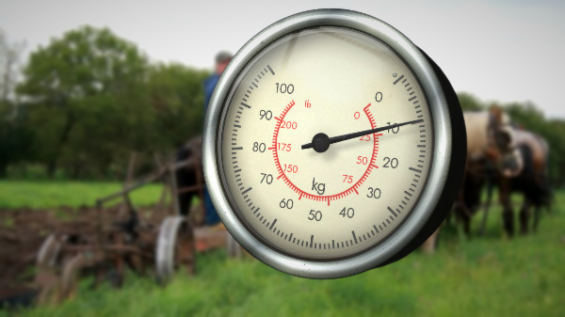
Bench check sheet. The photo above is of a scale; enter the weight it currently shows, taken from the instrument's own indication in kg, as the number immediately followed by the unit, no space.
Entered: 10kg
